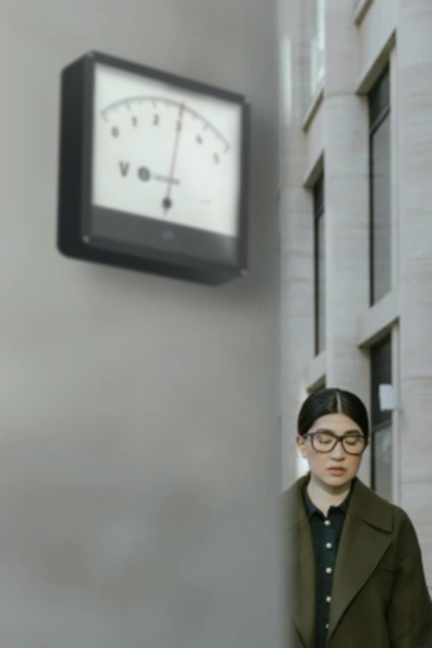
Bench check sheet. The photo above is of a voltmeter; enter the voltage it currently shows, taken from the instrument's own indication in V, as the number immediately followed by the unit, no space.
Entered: 3V
